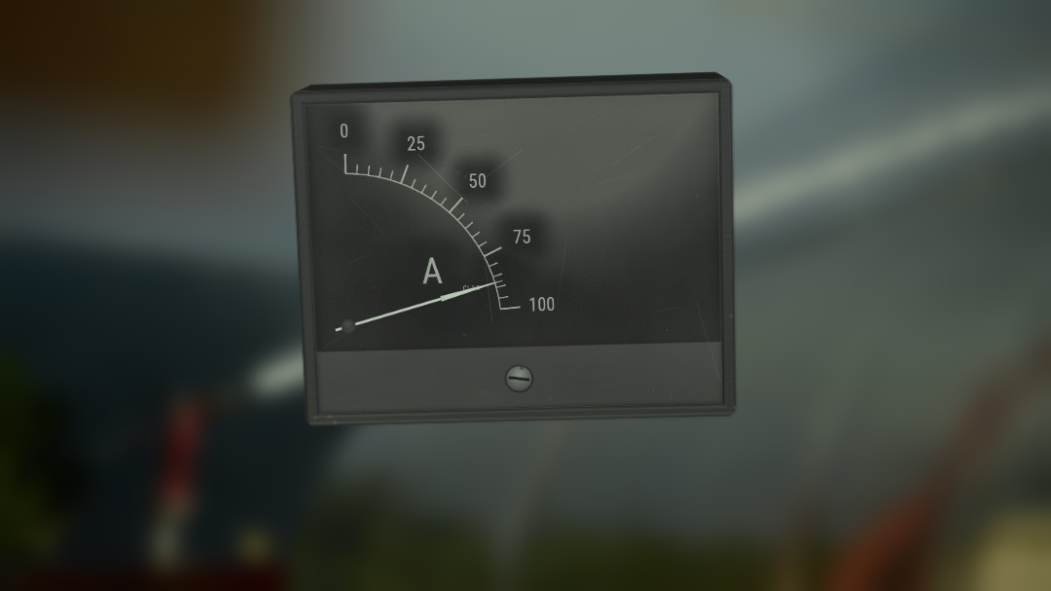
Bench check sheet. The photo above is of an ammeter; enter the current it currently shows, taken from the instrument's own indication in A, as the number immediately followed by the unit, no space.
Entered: 87.5A
